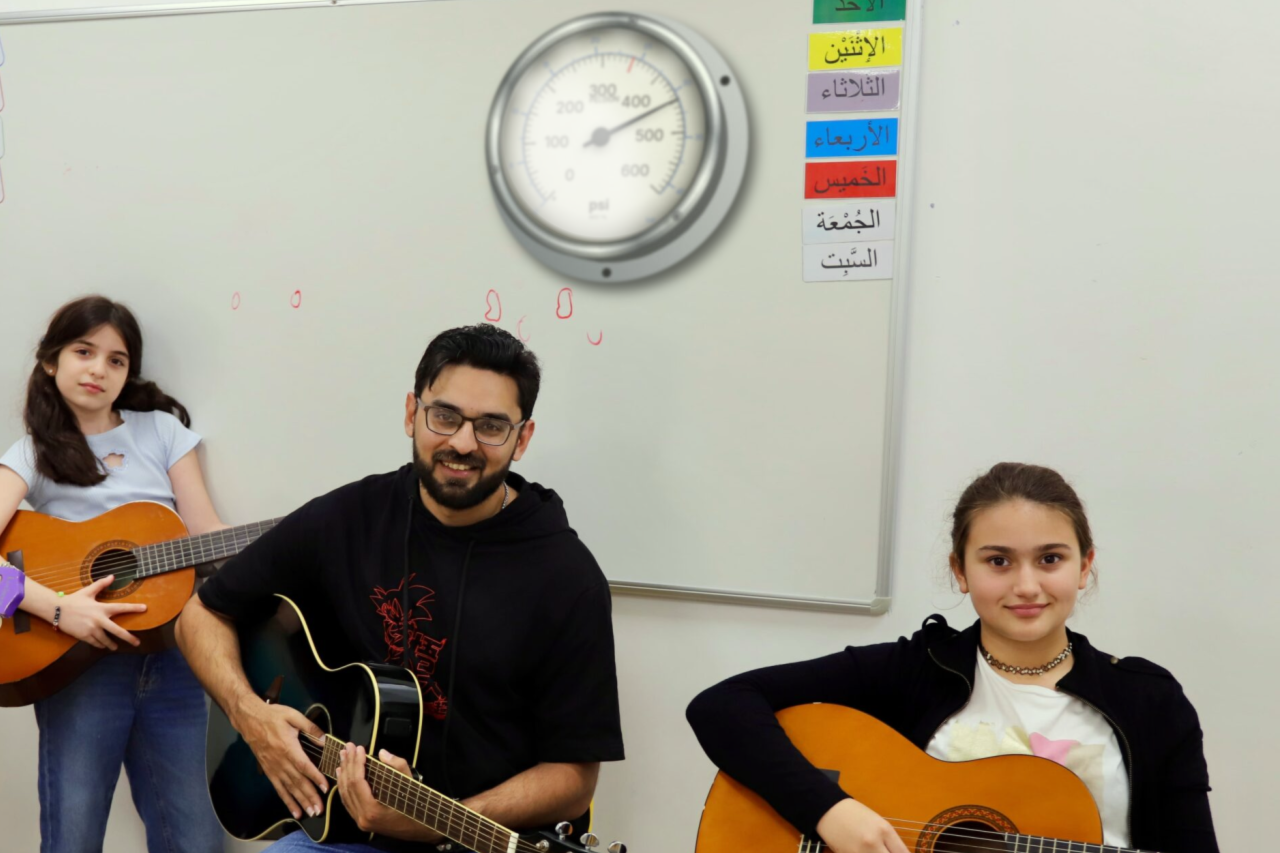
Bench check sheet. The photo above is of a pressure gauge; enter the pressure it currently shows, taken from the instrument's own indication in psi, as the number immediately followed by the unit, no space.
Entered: 450psi
